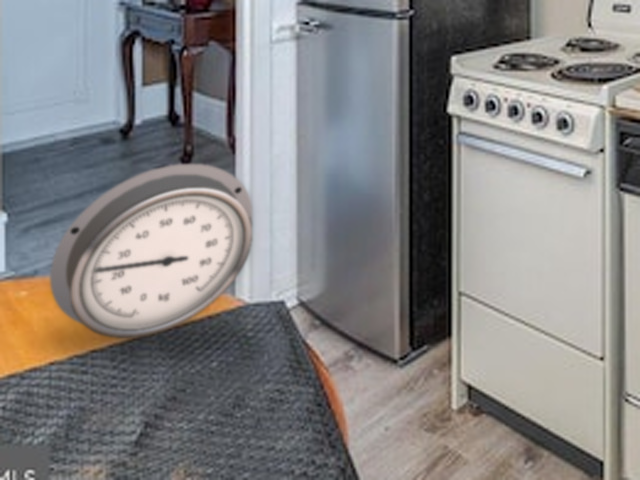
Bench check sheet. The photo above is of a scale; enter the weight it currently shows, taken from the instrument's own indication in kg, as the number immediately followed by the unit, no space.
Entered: 25kg
